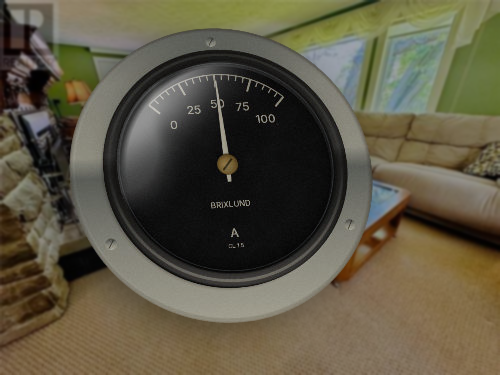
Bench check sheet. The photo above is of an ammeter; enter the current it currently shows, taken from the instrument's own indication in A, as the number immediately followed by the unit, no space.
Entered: 50A
